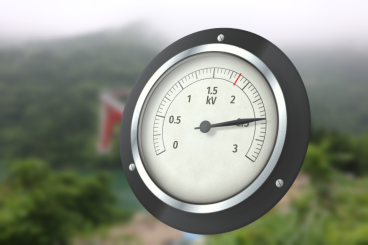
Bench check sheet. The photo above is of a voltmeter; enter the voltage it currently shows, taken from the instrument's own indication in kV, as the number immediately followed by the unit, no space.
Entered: 2.5kV
